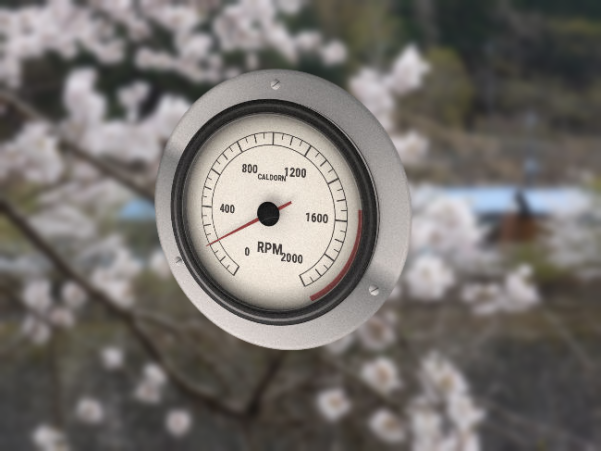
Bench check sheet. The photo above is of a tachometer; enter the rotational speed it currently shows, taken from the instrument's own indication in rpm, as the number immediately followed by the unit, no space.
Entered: 200rpm
